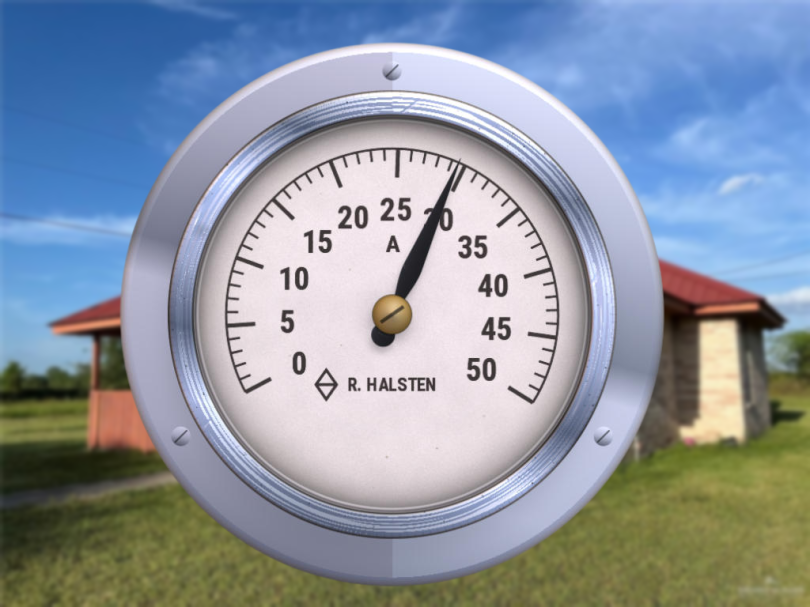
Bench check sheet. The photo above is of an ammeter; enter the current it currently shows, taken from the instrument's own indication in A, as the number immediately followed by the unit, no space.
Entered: 29.5A
